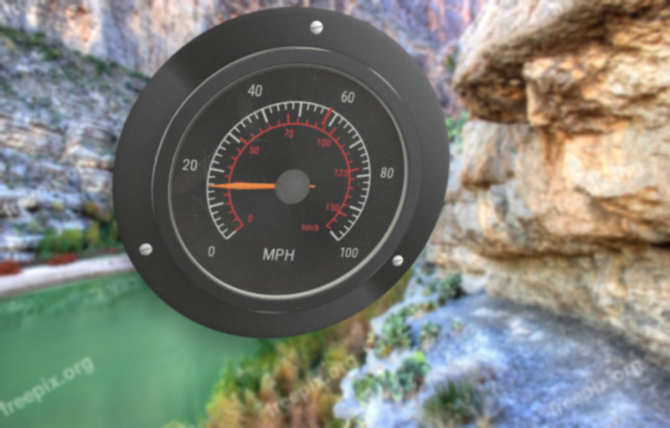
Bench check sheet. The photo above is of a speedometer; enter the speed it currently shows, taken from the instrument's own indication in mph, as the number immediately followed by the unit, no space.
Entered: 16mph
